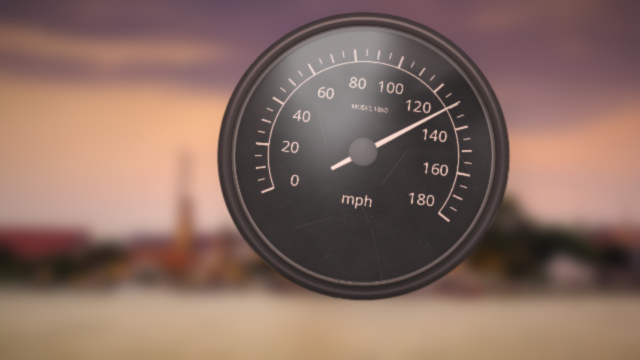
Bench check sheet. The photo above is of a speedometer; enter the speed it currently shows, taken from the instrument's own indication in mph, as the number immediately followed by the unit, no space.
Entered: 130mph
